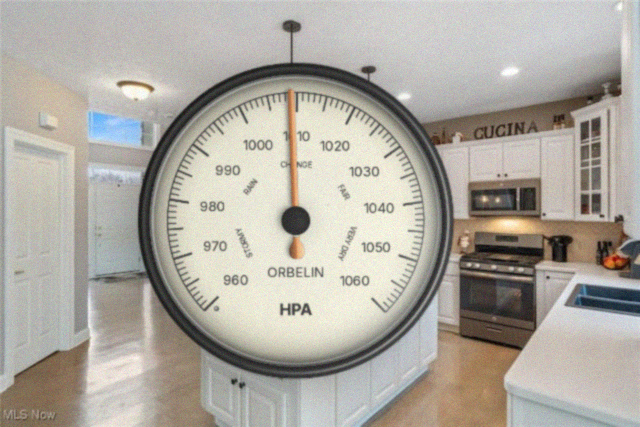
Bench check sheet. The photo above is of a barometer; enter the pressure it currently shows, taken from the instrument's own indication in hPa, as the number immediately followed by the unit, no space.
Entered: 1009hPa
